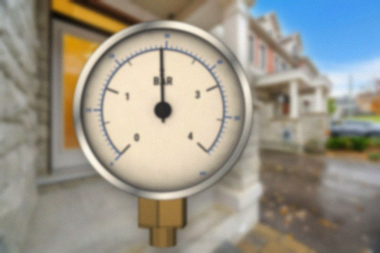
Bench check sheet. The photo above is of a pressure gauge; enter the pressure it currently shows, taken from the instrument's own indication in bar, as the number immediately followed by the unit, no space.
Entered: 2bar
